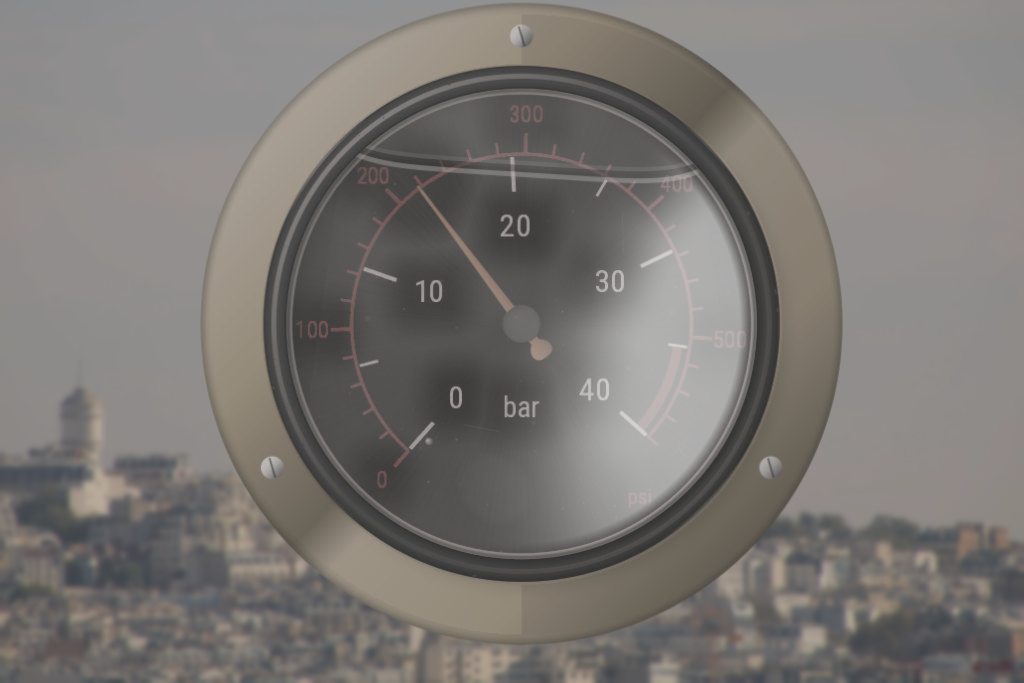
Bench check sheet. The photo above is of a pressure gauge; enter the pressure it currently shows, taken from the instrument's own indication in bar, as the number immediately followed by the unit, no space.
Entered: 15bar
